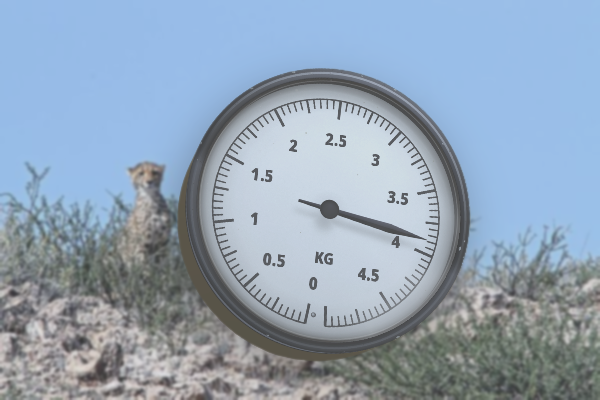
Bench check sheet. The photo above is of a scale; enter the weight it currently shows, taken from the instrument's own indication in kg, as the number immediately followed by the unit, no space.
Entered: 3.9kg
